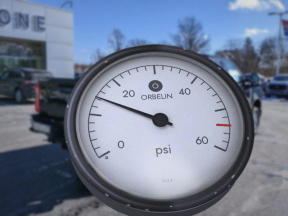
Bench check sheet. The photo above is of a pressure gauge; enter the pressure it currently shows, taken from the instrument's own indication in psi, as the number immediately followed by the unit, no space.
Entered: 14psi
